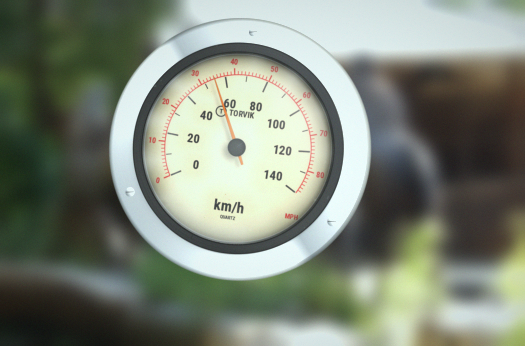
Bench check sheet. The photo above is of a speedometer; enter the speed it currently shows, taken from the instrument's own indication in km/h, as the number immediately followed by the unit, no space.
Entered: 55km/h
